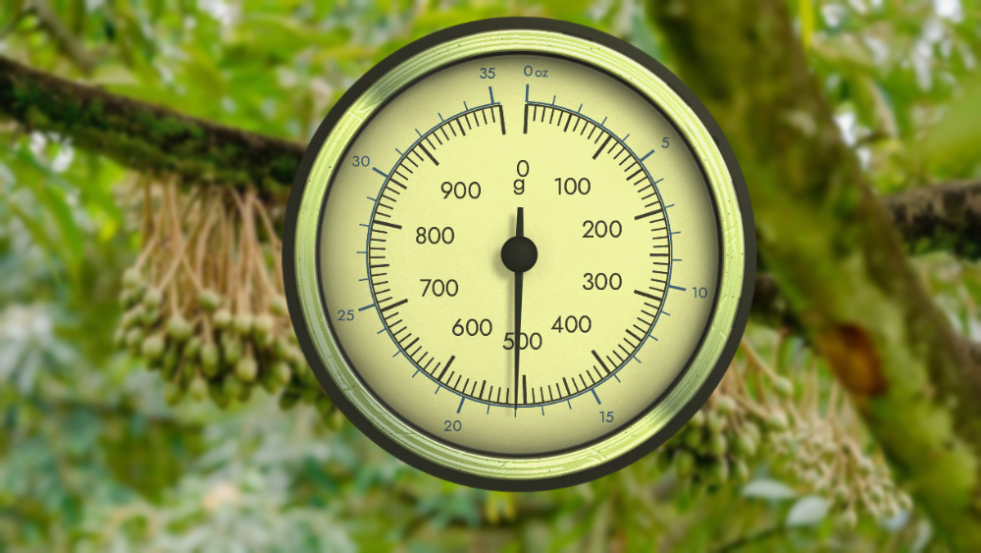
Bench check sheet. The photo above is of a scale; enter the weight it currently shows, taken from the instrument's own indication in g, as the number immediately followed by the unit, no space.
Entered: 510g
